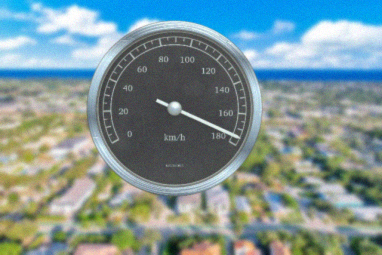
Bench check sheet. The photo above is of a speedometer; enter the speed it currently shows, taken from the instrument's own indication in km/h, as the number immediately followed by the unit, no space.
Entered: 175km/h
